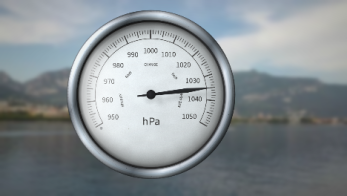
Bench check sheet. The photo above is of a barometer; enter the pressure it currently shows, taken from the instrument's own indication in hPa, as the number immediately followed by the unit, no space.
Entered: 1035hPa
